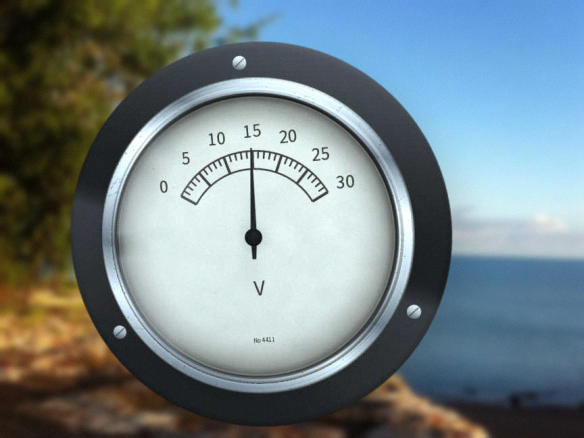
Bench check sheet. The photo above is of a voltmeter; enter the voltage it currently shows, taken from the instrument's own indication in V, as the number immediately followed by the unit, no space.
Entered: 15V
